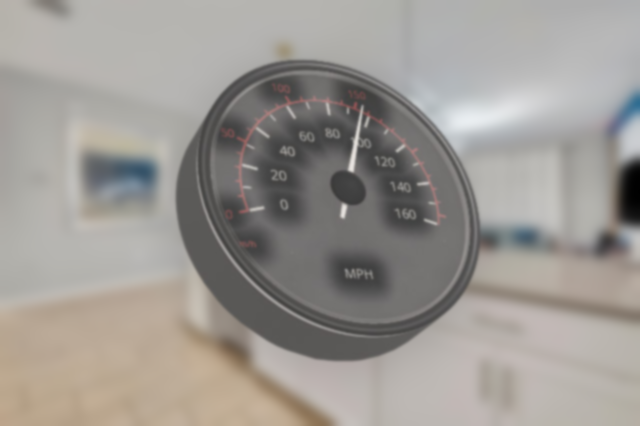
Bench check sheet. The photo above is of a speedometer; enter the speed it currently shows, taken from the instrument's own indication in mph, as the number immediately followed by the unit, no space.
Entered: 95mph
